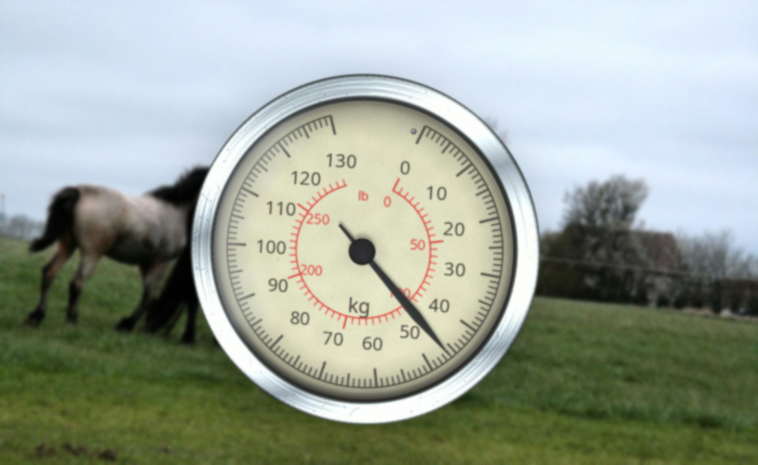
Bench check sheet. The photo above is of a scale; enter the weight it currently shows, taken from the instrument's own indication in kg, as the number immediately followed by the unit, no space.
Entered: 46kg
